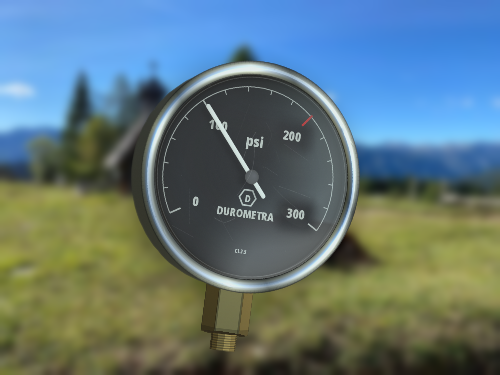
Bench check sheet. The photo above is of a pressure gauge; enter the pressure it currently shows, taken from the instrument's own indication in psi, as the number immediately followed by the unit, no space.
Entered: 100psi
